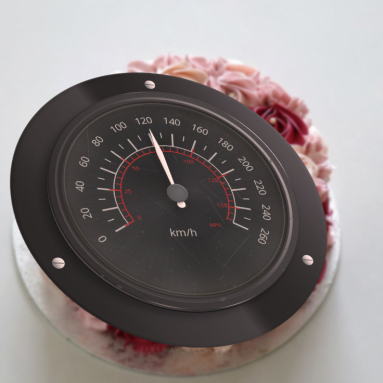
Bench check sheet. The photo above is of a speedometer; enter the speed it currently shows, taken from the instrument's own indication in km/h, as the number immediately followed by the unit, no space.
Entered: 120km/h
